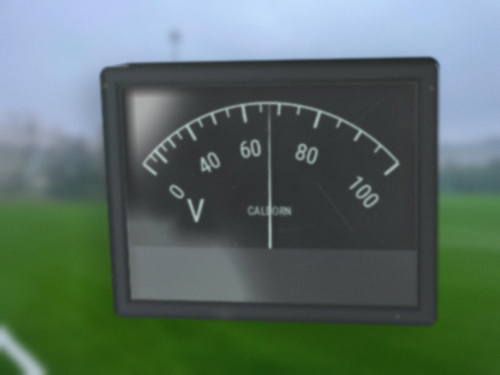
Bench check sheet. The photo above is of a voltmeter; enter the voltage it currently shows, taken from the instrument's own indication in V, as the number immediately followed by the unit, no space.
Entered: 67.5V
